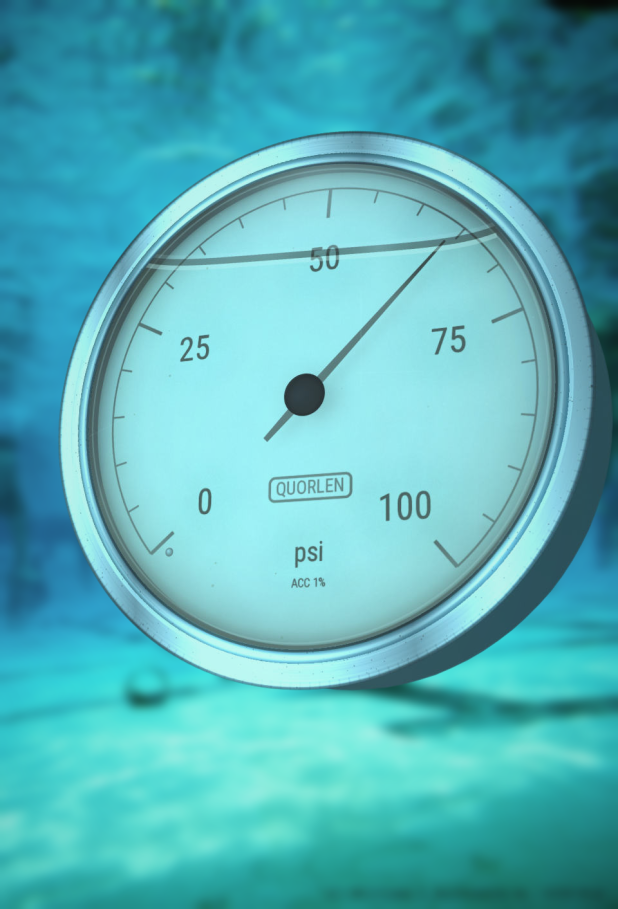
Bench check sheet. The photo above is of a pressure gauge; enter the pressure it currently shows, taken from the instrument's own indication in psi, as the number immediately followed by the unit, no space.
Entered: 65psi
